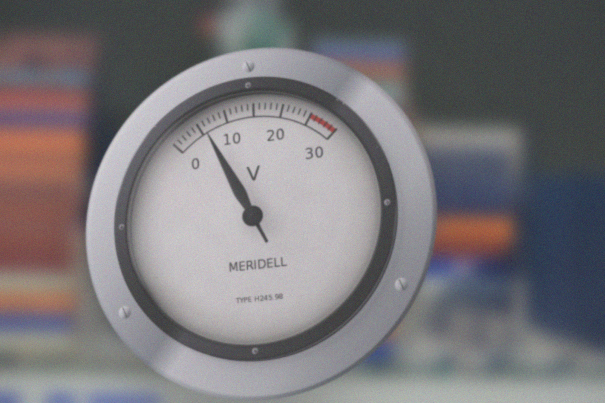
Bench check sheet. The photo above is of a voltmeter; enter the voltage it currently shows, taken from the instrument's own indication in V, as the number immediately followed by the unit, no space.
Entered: 6V
